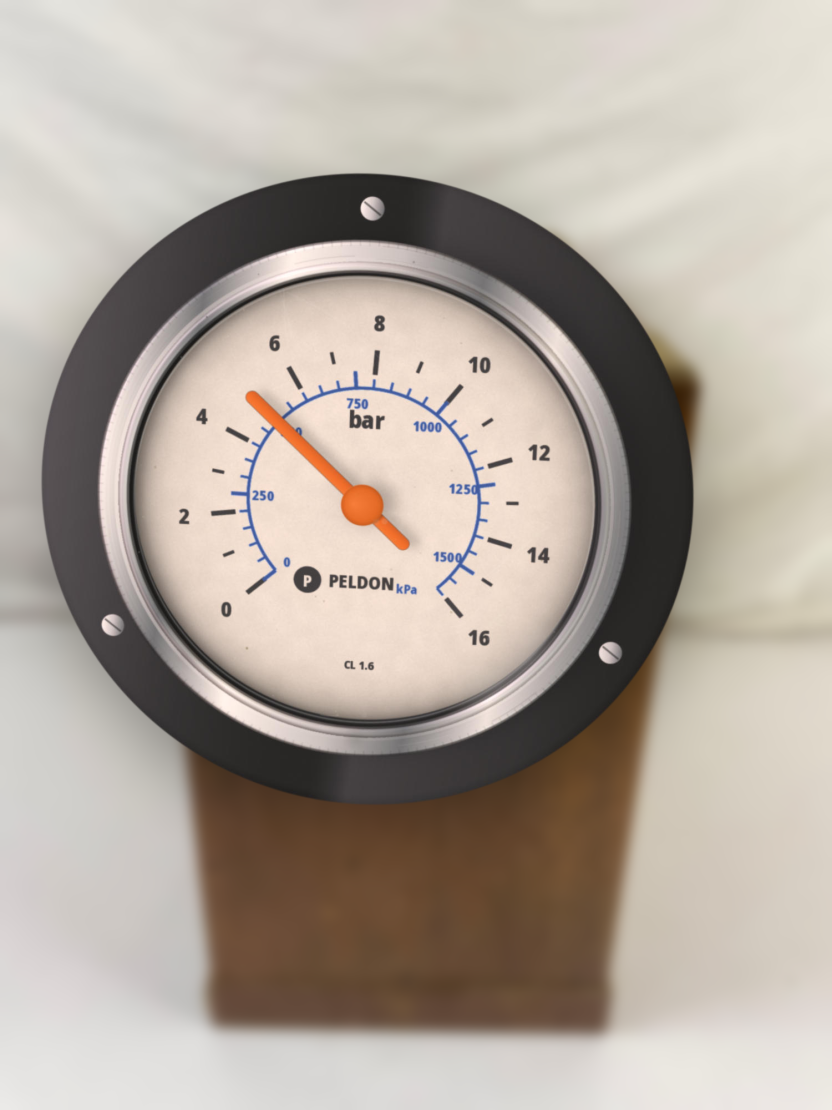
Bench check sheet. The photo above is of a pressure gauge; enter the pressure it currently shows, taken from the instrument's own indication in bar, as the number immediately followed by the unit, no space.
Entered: 5bar
